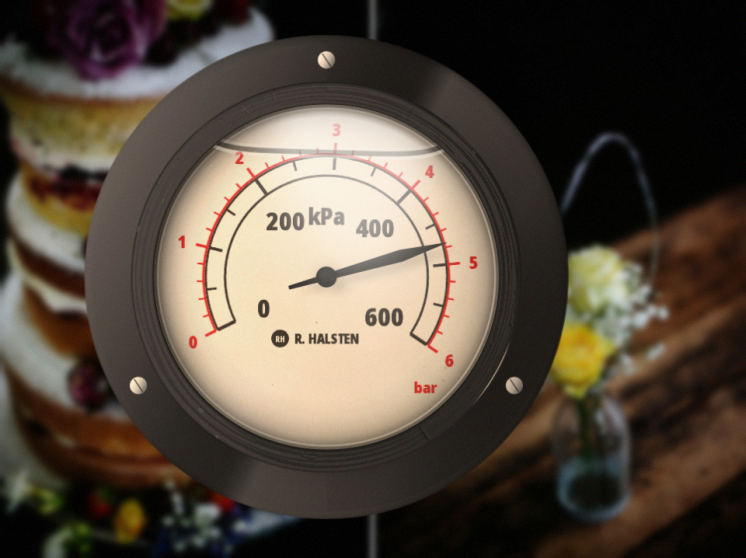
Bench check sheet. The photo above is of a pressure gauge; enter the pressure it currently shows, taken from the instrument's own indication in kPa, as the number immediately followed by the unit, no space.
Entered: 475kPa
